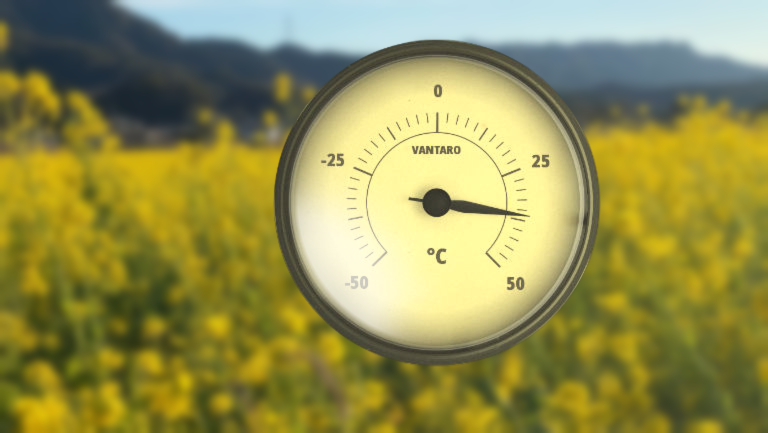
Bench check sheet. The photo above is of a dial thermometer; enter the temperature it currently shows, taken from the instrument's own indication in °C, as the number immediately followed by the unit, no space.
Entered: 36.25°C
